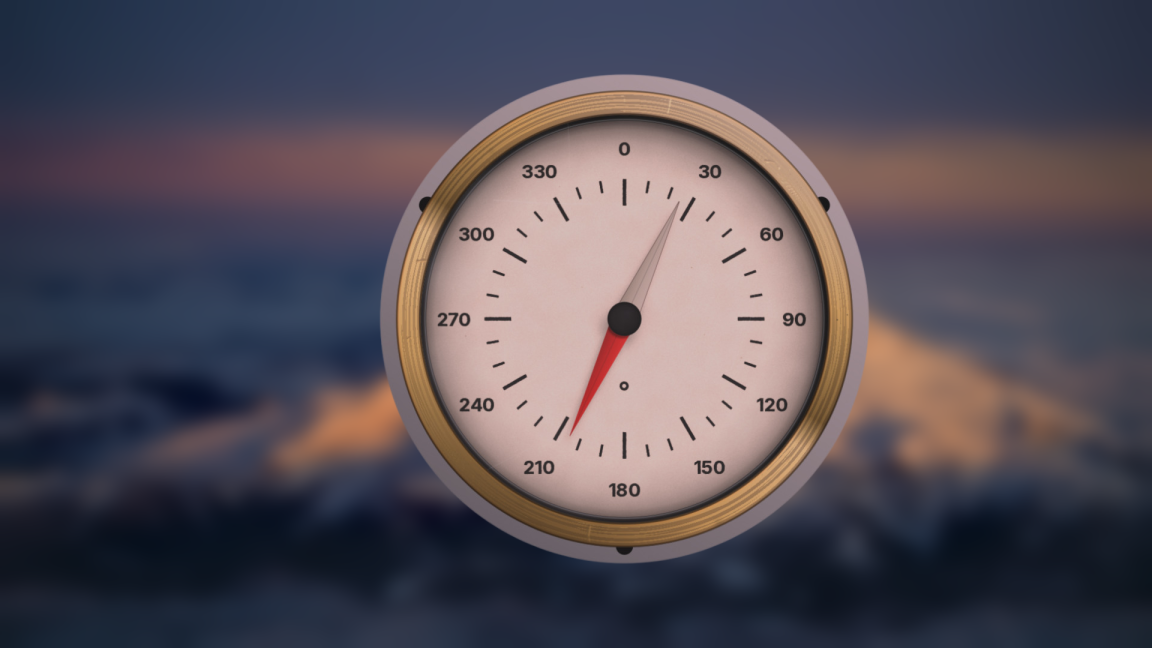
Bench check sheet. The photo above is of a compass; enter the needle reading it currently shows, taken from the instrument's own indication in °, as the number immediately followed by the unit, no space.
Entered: 205°
